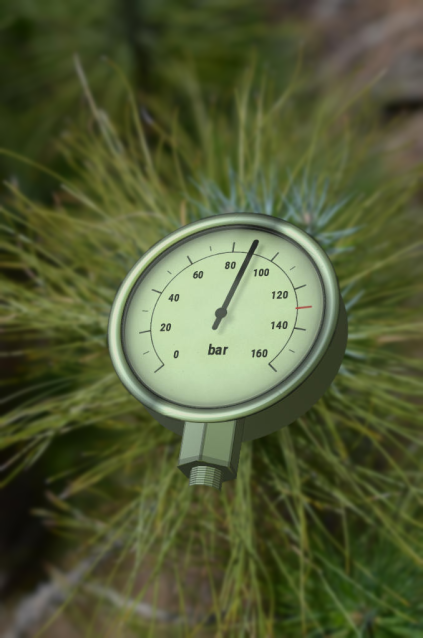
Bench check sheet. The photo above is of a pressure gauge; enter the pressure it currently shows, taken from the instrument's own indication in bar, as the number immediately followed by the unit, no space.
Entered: 90bar
